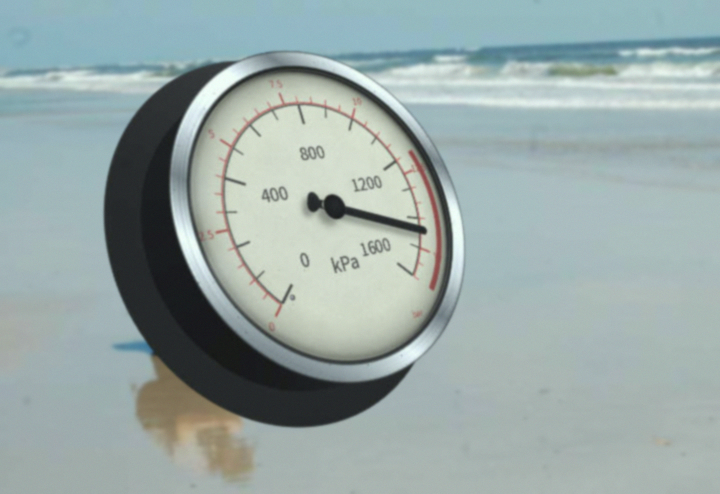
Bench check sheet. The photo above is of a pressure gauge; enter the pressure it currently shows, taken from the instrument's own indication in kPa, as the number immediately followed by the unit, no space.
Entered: 1450kPa
